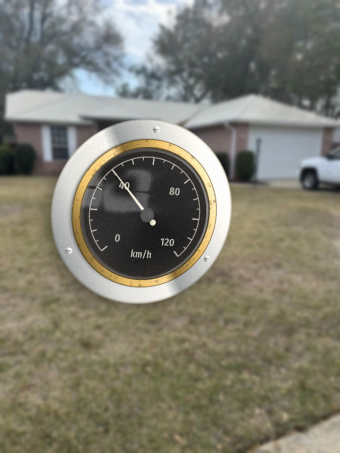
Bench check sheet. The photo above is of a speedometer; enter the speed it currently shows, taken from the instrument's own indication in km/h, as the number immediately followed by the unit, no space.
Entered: 40km/h
